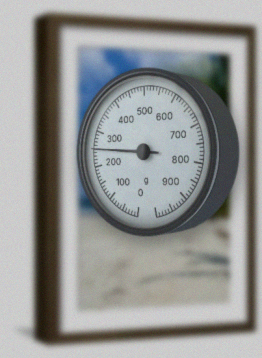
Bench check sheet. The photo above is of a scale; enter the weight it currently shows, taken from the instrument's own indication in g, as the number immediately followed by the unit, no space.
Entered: 250g
